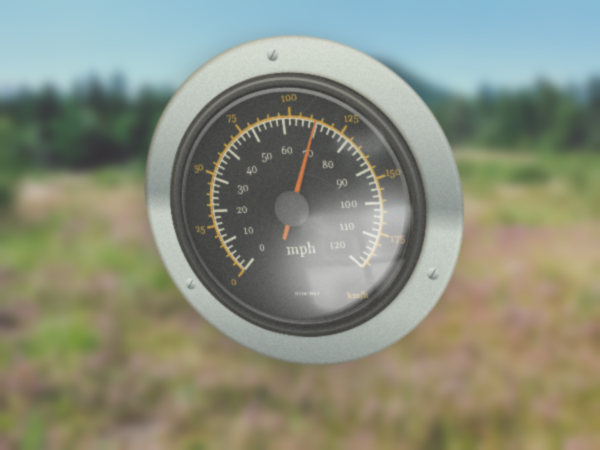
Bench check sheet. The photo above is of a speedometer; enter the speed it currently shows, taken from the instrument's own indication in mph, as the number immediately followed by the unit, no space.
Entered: 70mph
